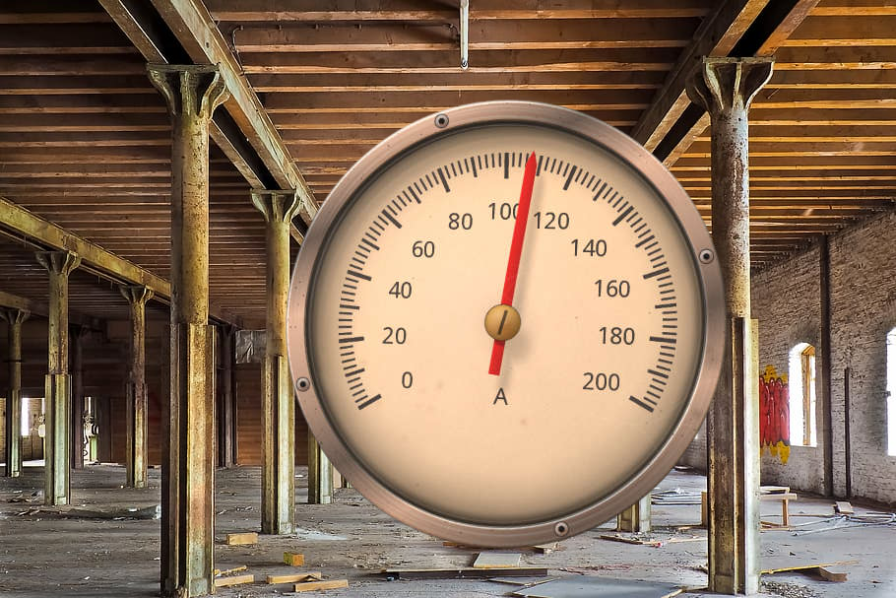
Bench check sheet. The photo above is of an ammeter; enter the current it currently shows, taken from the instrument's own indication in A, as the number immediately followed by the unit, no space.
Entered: 108A
